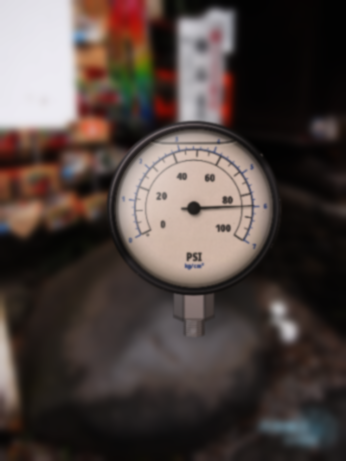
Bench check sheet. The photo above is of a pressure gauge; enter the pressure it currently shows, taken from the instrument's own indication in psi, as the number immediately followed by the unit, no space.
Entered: 85psi
